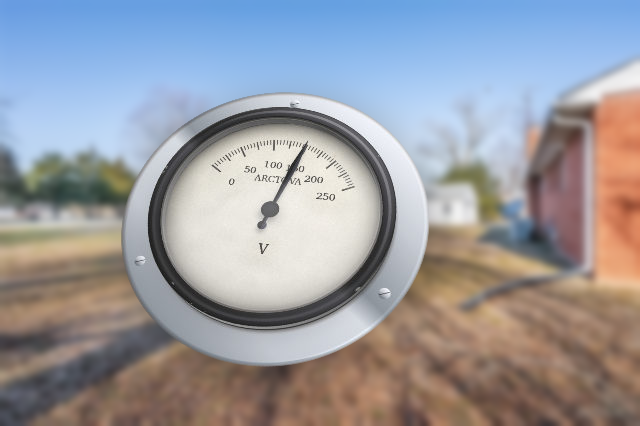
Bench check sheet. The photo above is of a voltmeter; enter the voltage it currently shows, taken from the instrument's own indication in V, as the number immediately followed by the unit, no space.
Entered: 150V
